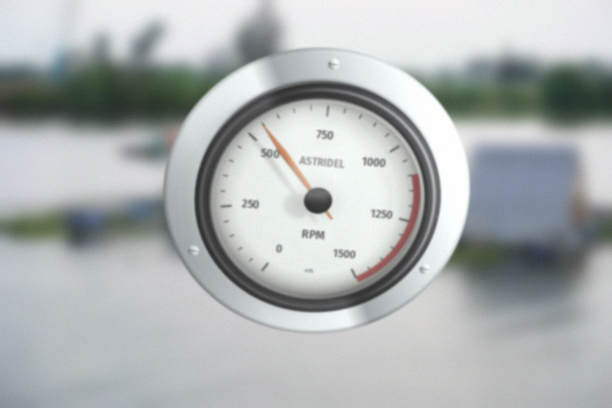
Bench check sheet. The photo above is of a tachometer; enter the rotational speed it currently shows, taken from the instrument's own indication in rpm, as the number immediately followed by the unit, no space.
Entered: 550rpm
